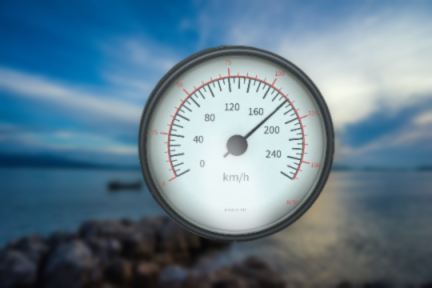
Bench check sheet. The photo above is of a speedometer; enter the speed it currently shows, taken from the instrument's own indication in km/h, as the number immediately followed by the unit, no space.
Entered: 180km/h
